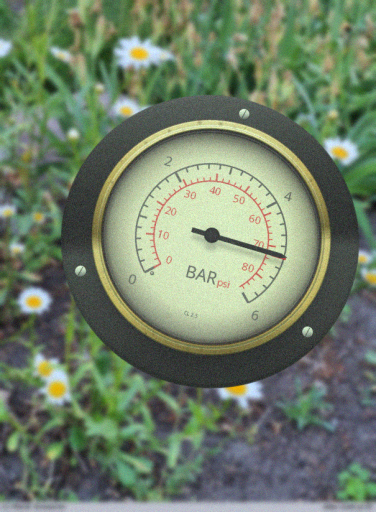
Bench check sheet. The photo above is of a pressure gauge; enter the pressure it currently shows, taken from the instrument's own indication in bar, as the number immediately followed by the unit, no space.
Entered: 5bar
